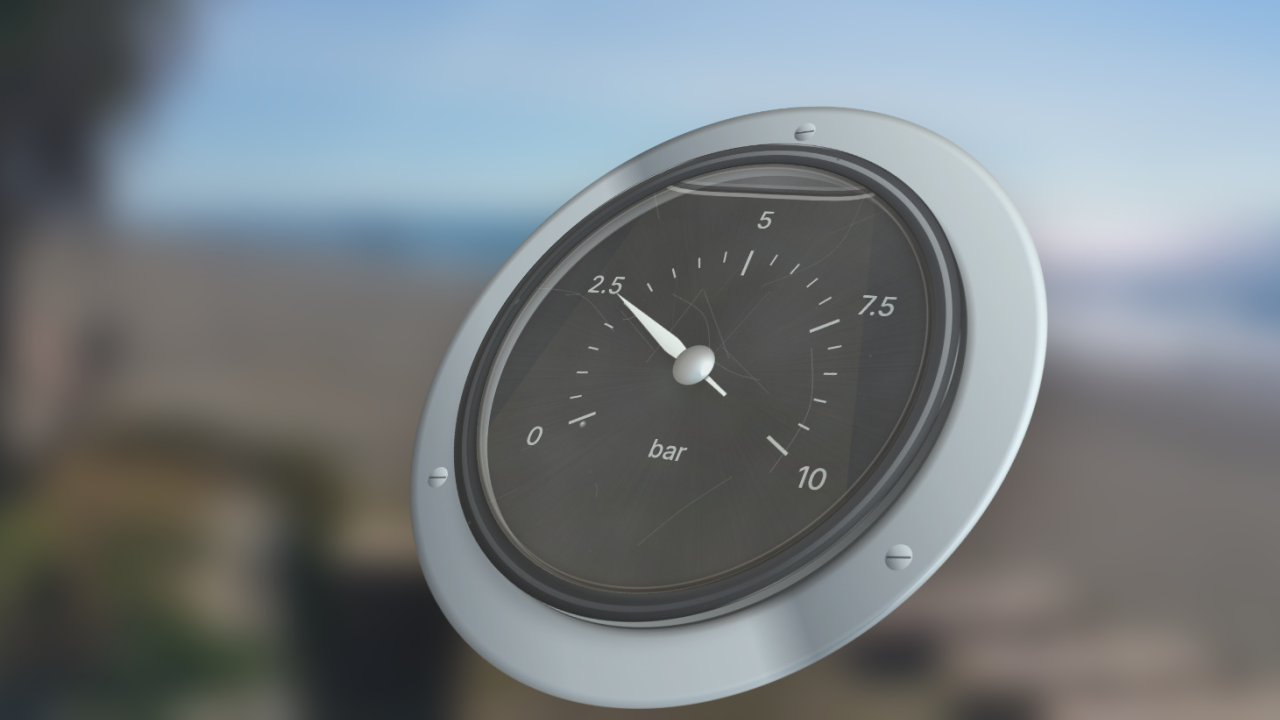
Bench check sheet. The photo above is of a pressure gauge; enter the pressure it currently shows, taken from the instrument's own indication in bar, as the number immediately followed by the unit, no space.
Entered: 2.5bar
